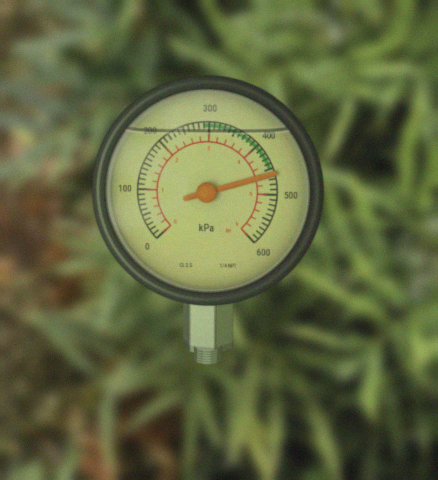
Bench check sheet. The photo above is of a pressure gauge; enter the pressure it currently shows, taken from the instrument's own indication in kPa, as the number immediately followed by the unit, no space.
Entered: 460kPa
